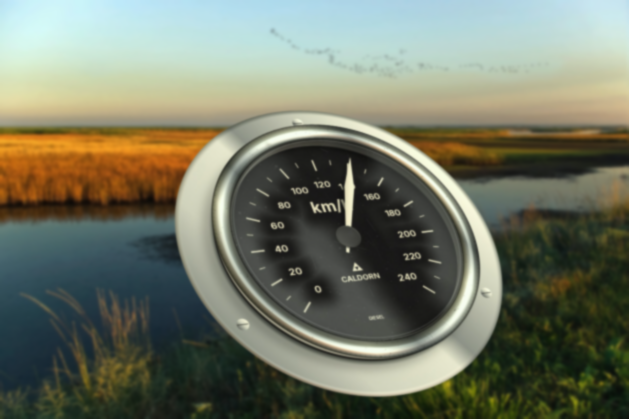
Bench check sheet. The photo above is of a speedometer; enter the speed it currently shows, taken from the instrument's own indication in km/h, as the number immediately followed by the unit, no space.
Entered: 140km/h
